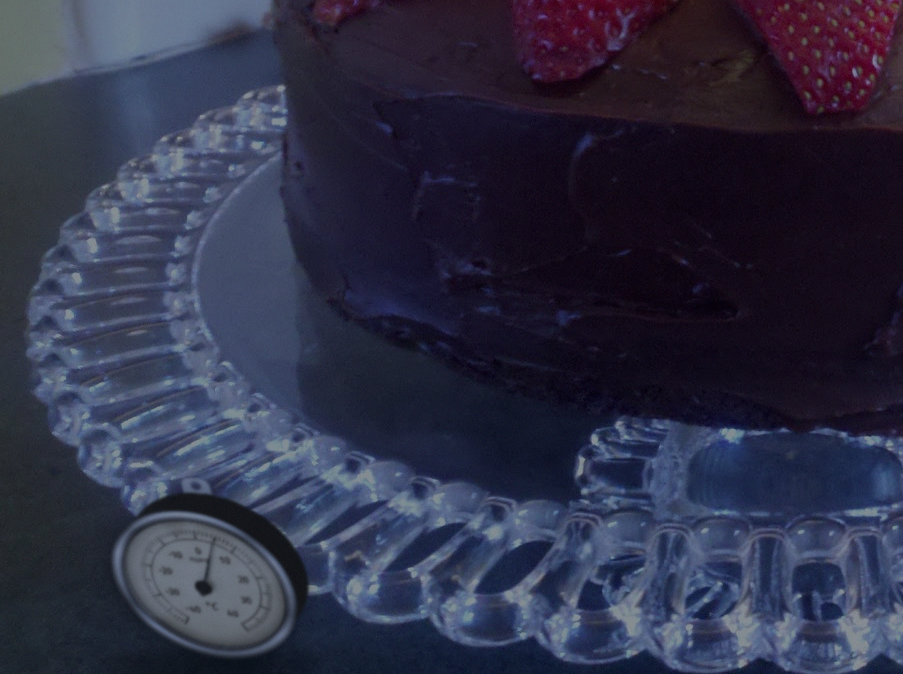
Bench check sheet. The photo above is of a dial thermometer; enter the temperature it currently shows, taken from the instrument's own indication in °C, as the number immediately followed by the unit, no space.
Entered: 5°C
